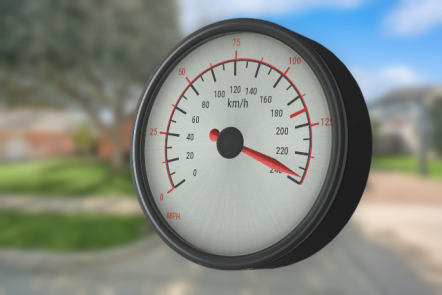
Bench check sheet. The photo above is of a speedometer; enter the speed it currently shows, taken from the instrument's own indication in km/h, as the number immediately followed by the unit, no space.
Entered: 235km/h
